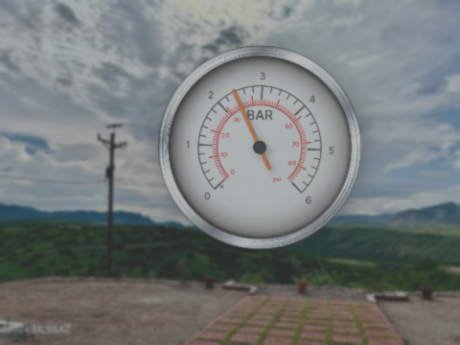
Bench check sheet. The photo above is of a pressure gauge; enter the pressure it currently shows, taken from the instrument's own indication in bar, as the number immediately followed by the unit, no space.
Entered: 2.4bar
